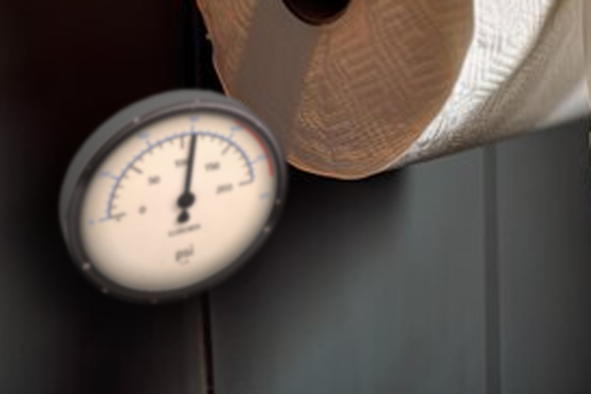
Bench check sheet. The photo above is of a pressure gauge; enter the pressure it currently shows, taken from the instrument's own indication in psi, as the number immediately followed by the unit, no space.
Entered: 110psi
